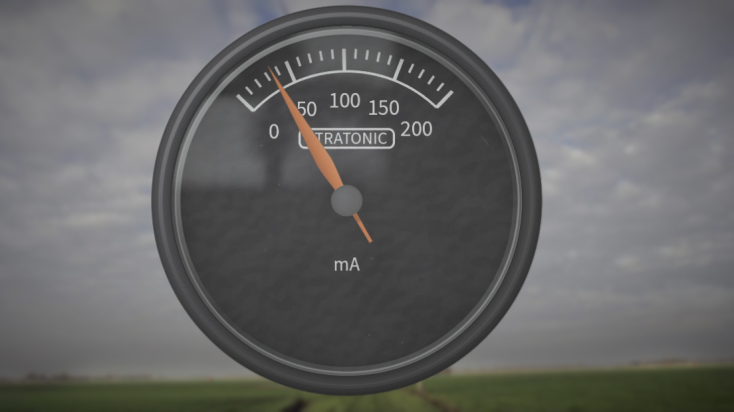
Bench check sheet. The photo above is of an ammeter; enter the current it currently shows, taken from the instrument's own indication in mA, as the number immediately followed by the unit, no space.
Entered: 35mA
